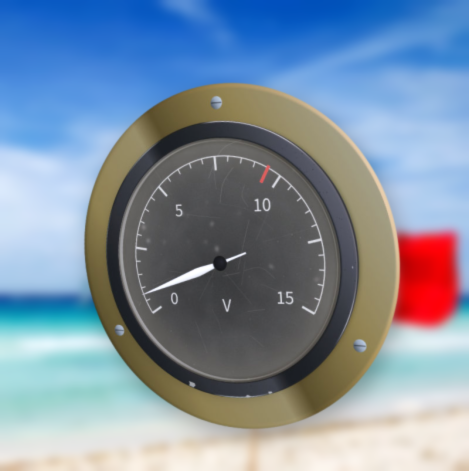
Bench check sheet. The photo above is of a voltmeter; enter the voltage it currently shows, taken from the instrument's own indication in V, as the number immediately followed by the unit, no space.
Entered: 0.75V
